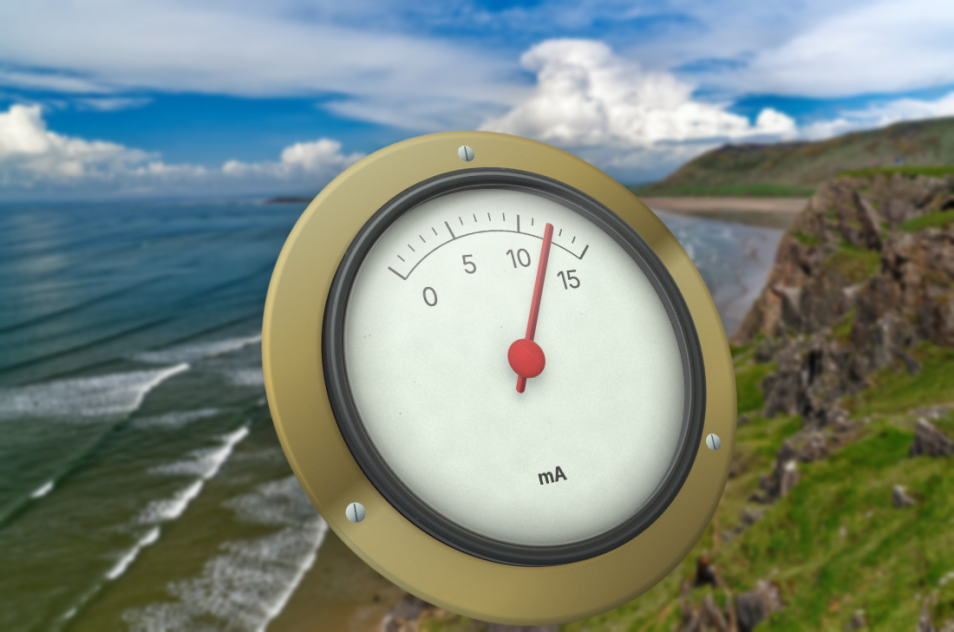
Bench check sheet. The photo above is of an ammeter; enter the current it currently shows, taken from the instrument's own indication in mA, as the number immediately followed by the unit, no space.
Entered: 12mA
